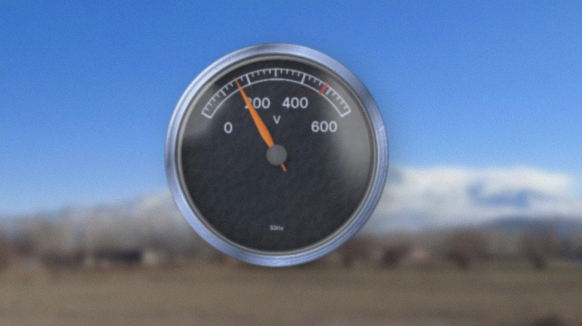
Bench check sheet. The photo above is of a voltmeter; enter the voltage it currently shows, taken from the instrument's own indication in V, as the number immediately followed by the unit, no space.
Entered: 160V
